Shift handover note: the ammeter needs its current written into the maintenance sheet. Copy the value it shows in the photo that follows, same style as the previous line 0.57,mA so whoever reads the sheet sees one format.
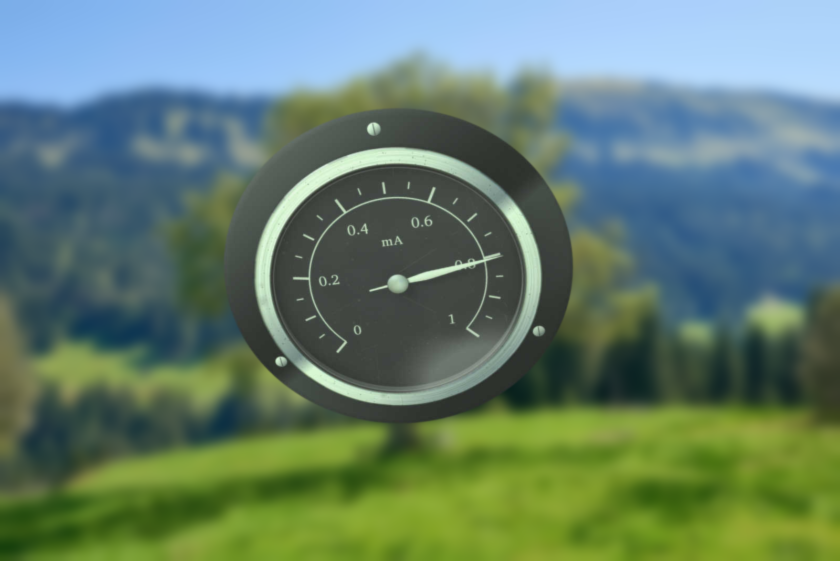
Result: 0.8,mA
